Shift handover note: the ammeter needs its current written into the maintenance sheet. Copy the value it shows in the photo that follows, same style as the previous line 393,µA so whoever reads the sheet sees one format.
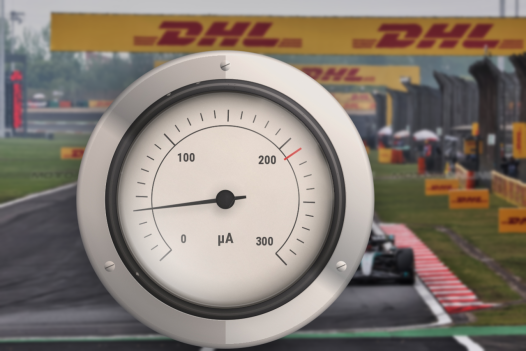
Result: 40,µA
